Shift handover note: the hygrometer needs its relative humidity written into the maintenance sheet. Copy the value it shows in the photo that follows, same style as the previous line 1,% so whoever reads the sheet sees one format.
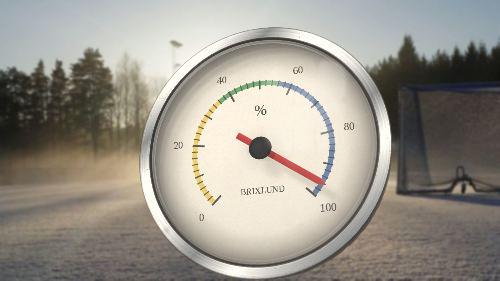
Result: 96,%
